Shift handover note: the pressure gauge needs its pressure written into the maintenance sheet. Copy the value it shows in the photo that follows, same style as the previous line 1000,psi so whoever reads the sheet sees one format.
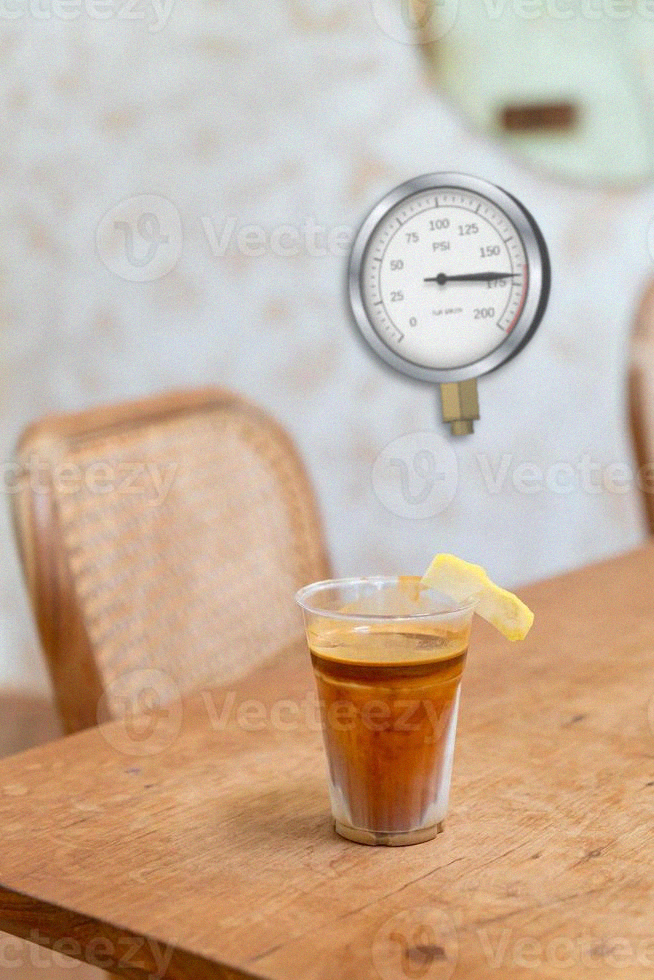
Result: 170,psi
